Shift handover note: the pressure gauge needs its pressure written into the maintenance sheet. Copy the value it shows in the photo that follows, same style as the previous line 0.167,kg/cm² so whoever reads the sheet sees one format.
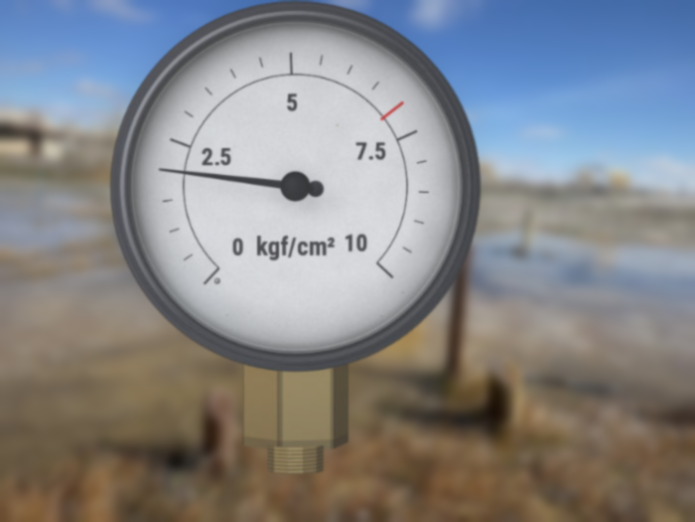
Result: 2,kg/cm²
